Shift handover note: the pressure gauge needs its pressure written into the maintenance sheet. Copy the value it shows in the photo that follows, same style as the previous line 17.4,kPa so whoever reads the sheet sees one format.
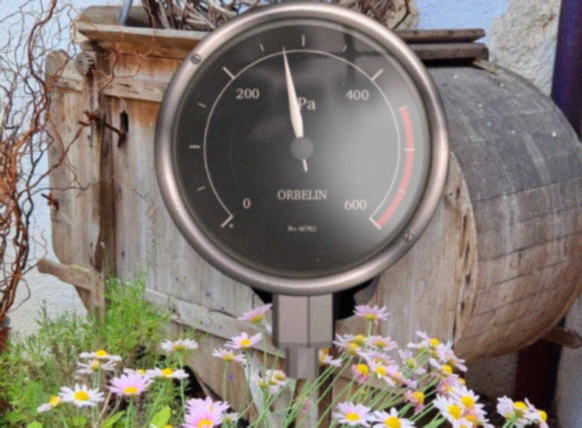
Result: 275,kPa
